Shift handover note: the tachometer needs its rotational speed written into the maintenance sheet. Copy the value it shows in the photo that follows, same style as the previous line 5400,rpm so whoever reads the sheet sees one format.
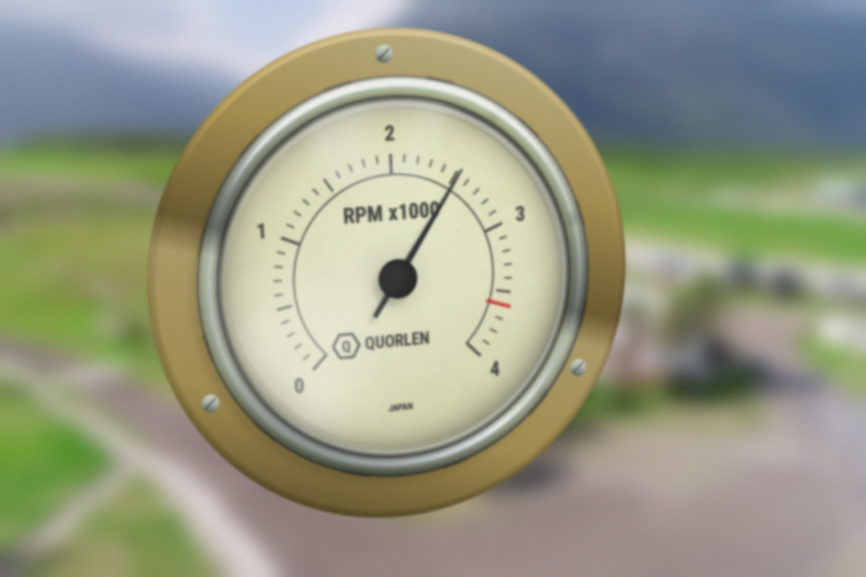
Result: 2500,rpm
